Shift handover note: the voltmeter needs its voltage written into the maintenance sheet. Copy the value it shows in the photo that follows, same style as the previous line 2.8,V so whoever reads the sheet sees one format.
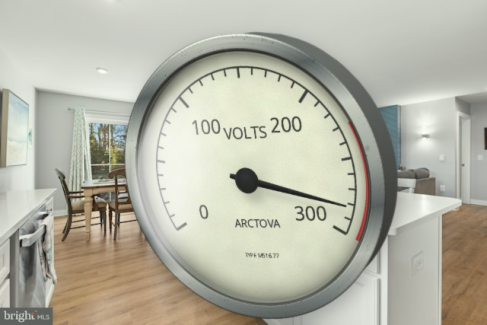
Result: 280,V
